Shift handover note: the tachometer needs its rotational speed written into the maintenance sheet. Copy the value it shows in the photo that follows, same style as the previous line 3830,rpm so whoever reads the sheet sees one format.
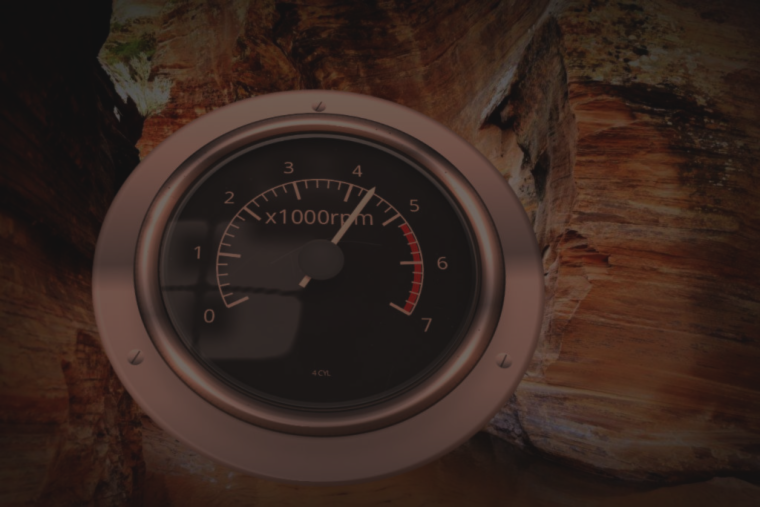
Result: 4400,rpm
